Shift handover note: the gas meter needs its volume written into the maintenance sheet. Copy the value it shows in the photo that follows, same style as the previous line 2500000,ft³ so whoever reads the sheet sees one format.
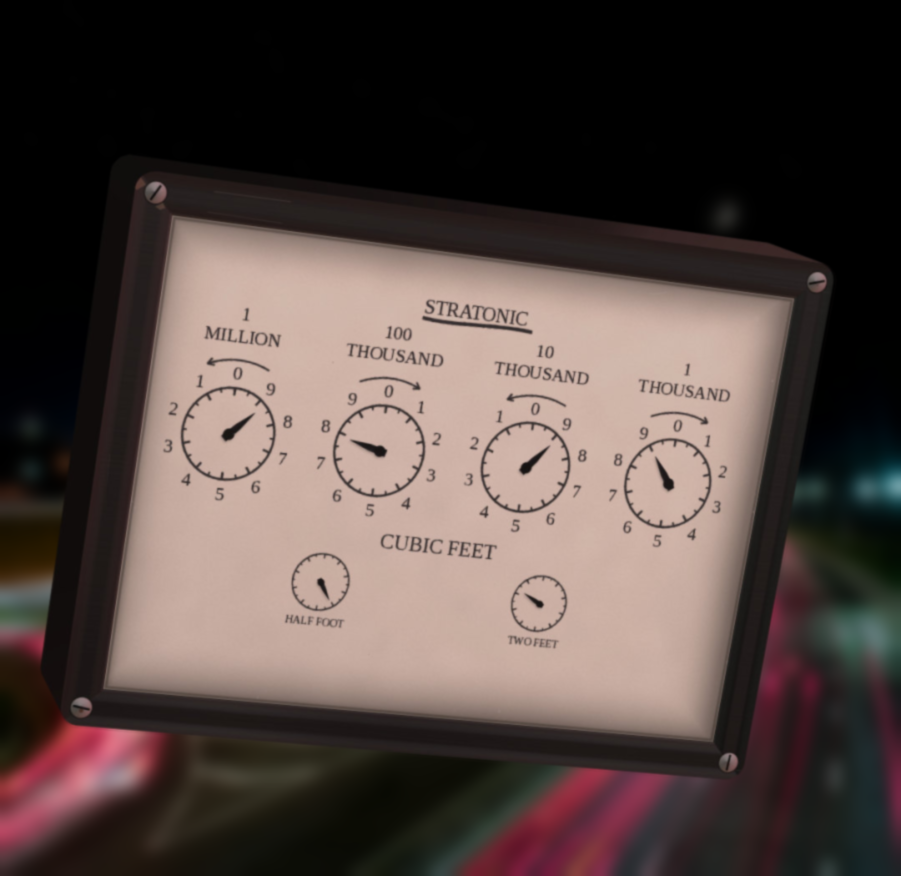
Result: 878900,ft³
